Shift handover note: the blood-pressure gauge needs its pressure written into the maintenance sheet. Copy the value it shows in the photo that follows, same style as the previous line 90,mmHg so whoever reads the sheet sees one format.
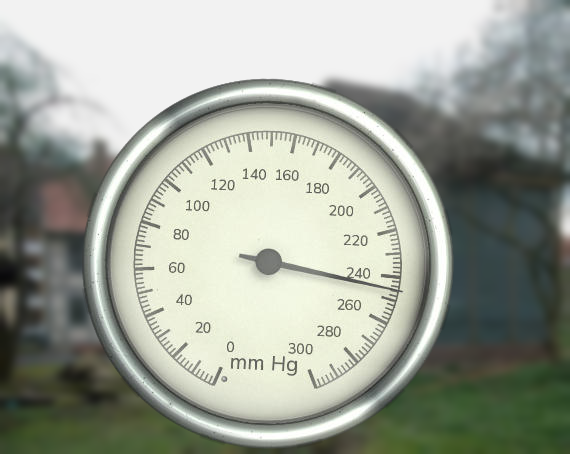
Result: 246,mmHg
